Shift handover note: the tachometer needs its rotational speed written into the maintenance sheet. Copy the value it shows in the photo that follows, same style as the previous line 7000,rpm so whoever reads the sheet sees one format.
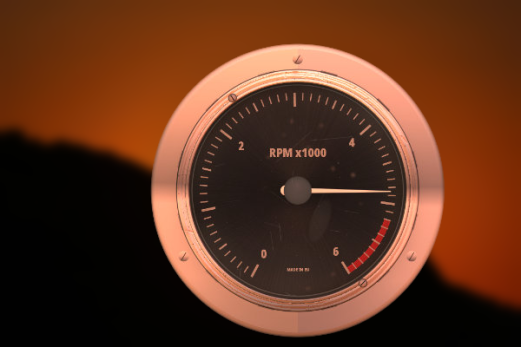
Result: 4850,rpm
